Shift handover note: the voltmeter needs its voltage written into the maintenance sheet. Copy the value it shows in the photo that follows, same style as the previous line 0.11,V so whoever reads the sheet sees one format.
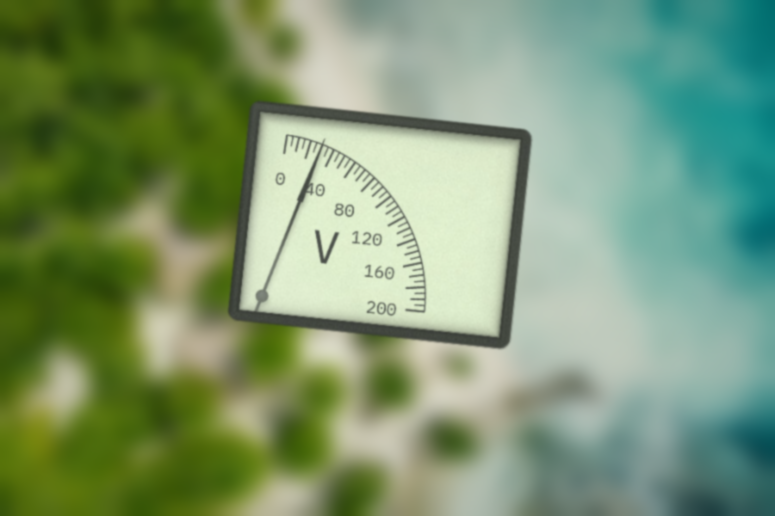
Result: 30,V
